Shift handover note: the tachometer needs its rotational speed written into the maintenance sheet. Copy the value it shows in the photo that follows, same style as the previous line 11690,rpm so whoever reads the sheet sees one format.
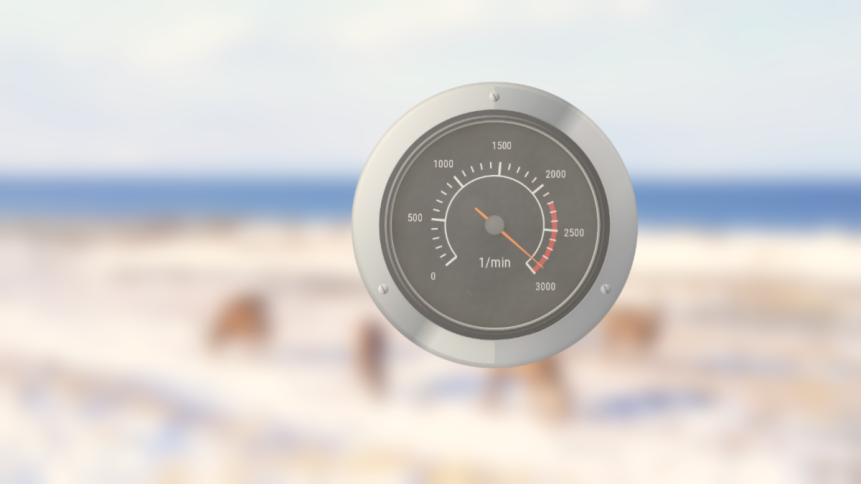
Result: 2900,rpm
